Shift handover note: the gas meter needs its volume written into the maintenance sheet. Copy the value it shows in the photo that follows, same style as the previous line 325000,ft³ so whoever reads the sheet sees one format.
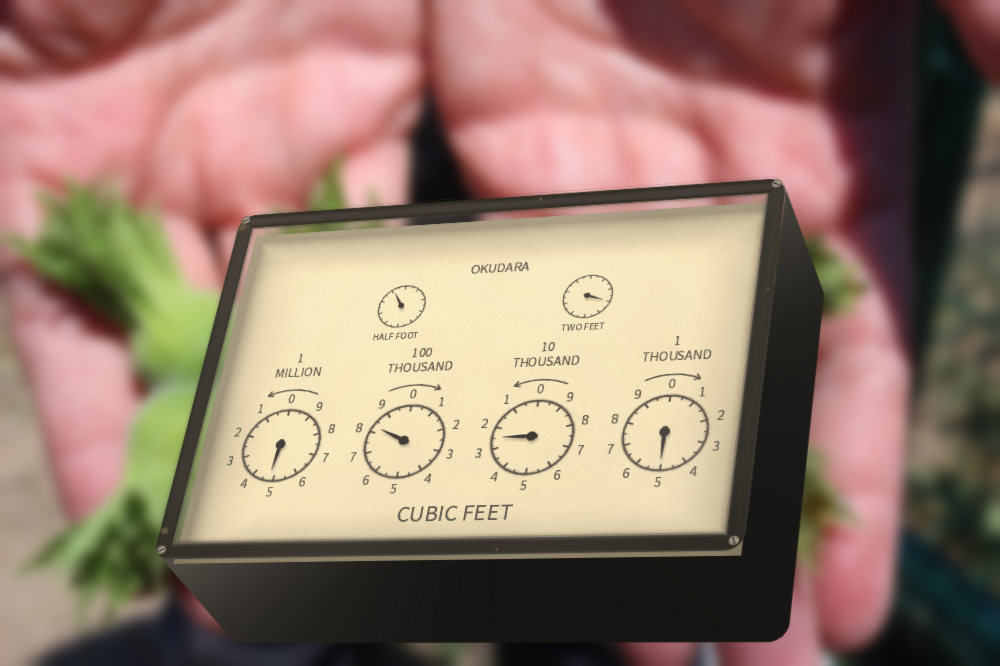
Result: 482500,ft³
